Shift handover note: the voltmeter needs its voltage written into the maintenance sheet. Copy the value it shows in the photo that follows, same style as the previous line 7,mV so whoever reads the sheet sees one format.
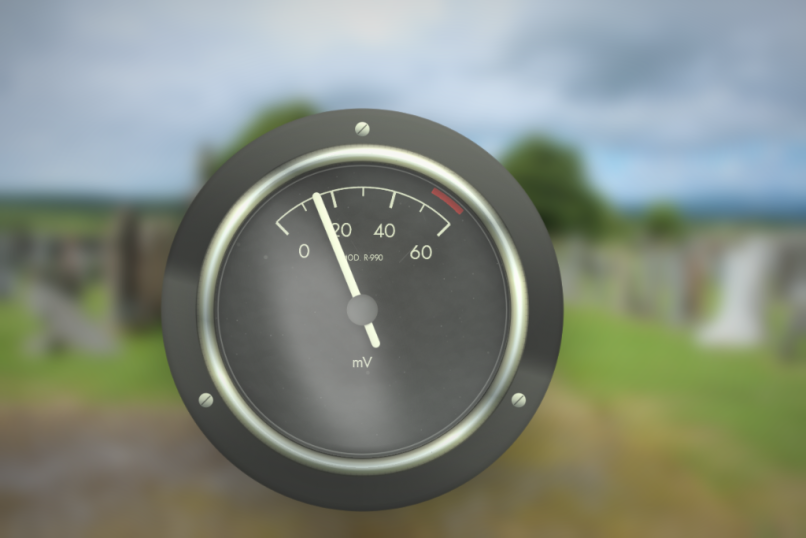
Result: 15,mV
